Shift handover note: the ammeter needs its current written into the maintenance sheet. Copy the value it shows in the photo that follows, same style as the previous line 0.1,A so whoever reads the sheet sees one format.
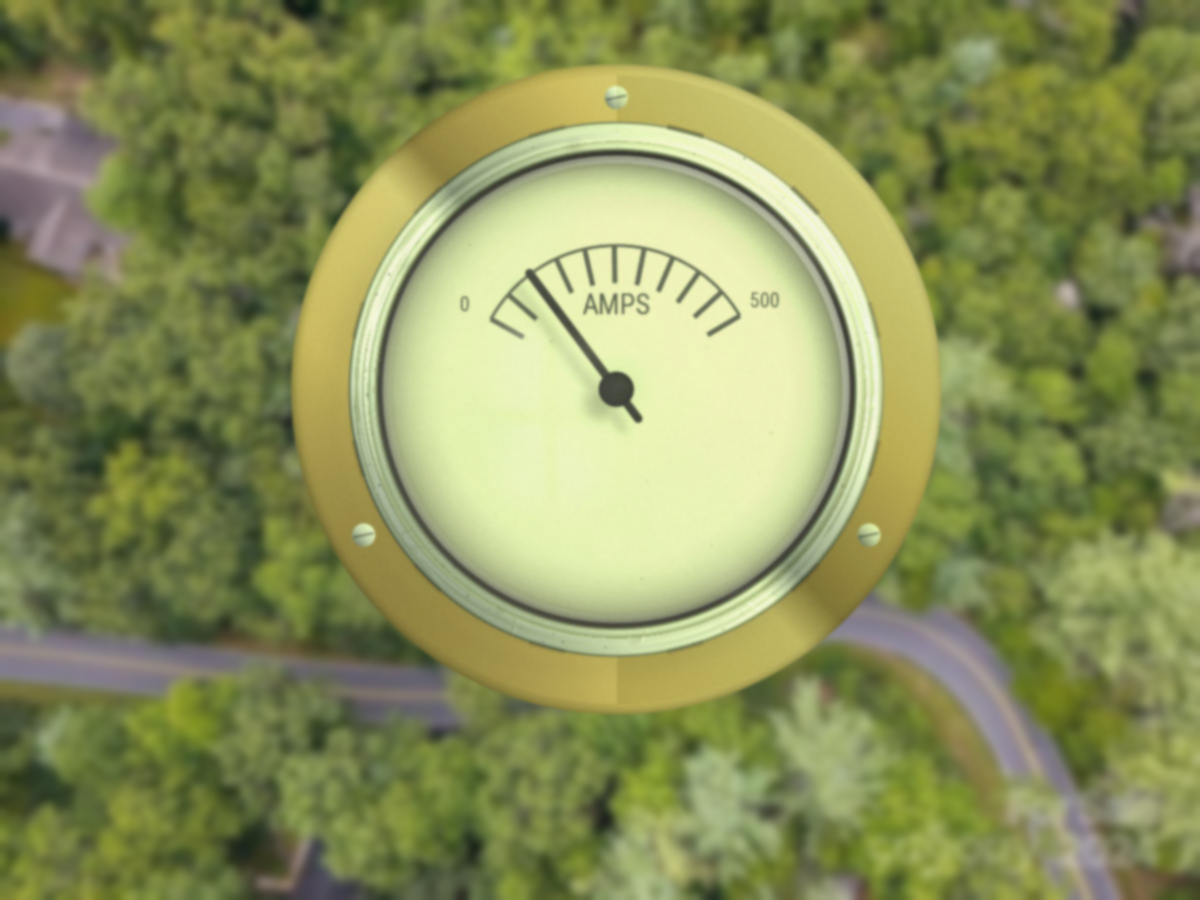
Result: 100,A
